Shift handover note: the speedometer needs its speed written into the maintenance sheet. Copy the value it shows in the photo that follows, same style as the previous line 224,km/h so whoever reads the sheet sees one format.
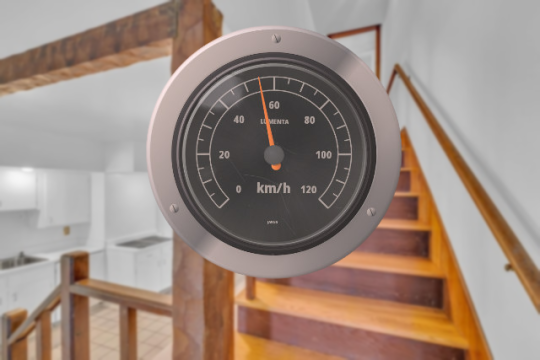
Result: 55,km/h
